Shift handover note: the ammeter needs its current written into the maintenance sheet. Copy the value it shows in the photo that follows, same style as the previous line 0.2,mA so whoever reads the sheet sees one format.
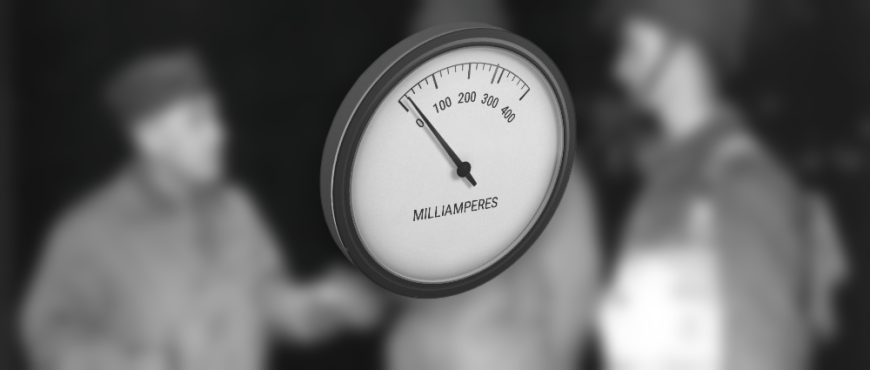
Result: 20,mA
